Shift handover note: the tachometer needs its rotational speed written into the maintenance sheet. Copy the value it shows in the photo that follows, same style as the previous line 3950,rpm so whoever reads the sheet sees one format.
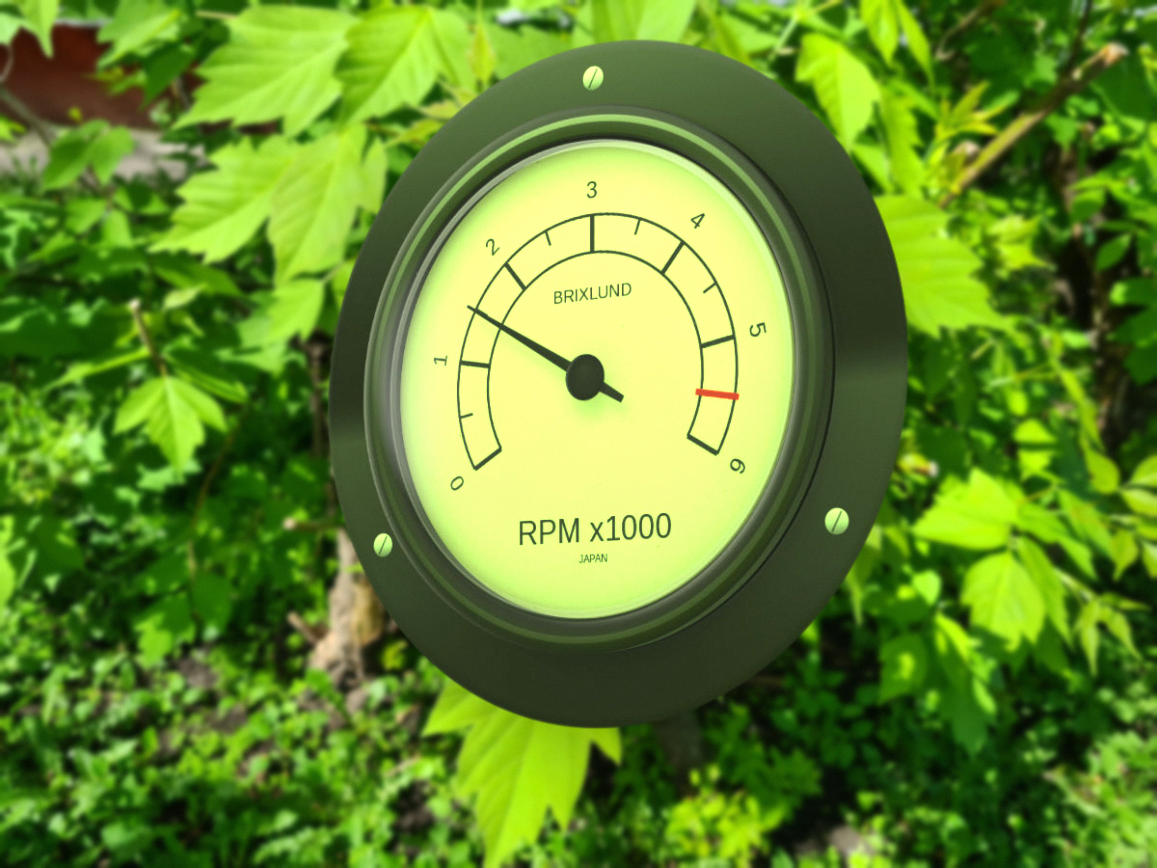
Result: 1500,rpm
